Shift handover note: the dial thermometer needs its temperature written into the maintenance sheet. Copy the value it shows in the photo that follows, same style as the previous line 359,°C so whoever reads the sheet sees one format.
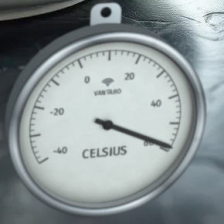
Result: 58,°C
